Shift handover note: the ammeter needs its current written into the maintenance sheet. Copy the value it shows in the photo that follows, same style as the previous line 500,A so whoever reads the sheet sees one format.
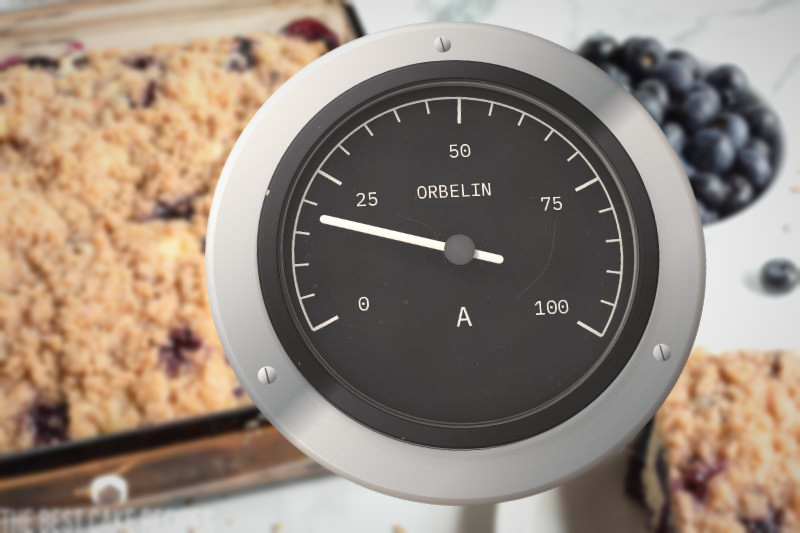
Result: 17.5,A
